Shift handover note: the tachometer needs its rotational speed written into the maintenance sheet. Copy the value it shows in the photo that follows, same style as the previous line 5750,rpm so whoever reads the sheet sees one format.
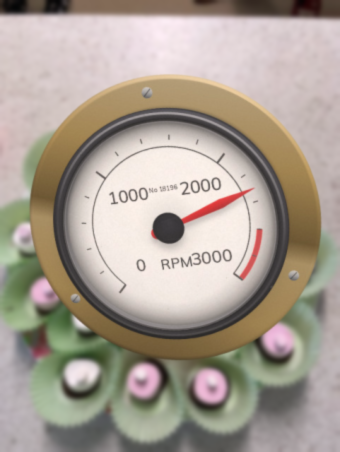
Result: 2300,rpm
